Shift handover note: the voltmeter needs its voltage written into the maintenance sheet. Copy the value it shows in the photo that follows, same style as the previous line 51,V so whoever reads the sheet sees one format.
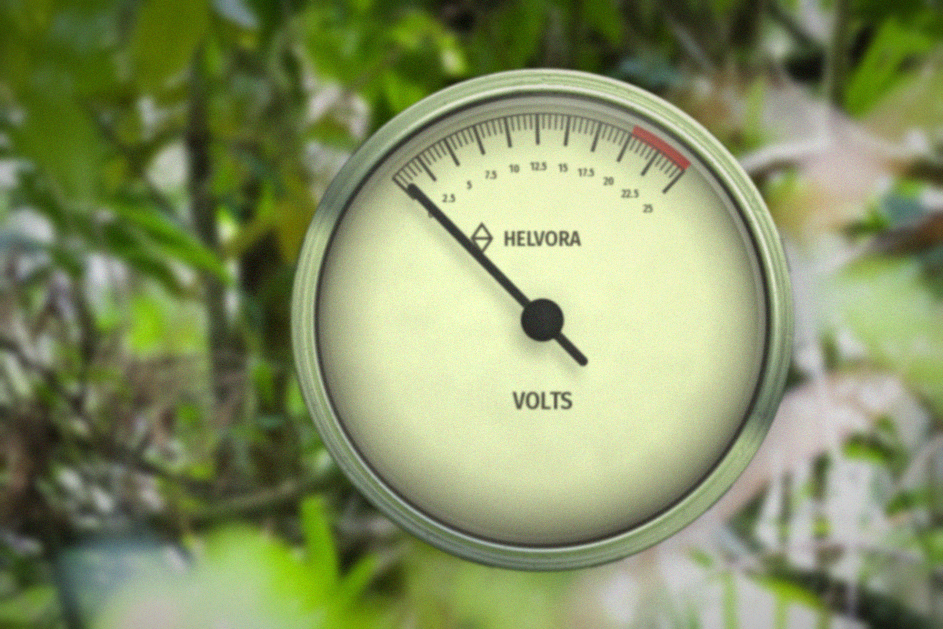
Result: 0.5,V
